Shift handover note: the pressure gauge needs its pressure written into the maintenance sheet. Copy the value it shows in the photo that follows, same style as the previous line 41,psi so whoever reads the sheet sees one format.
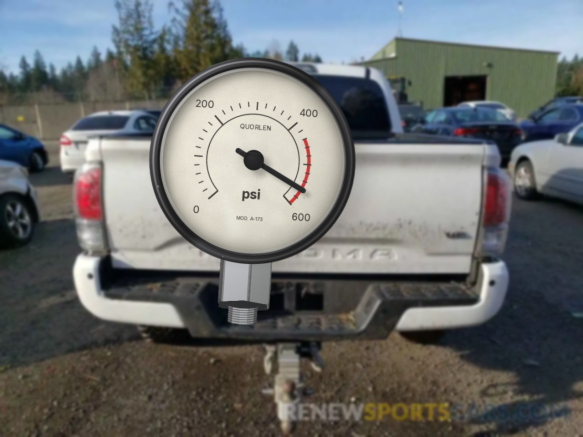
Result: 560,psi
